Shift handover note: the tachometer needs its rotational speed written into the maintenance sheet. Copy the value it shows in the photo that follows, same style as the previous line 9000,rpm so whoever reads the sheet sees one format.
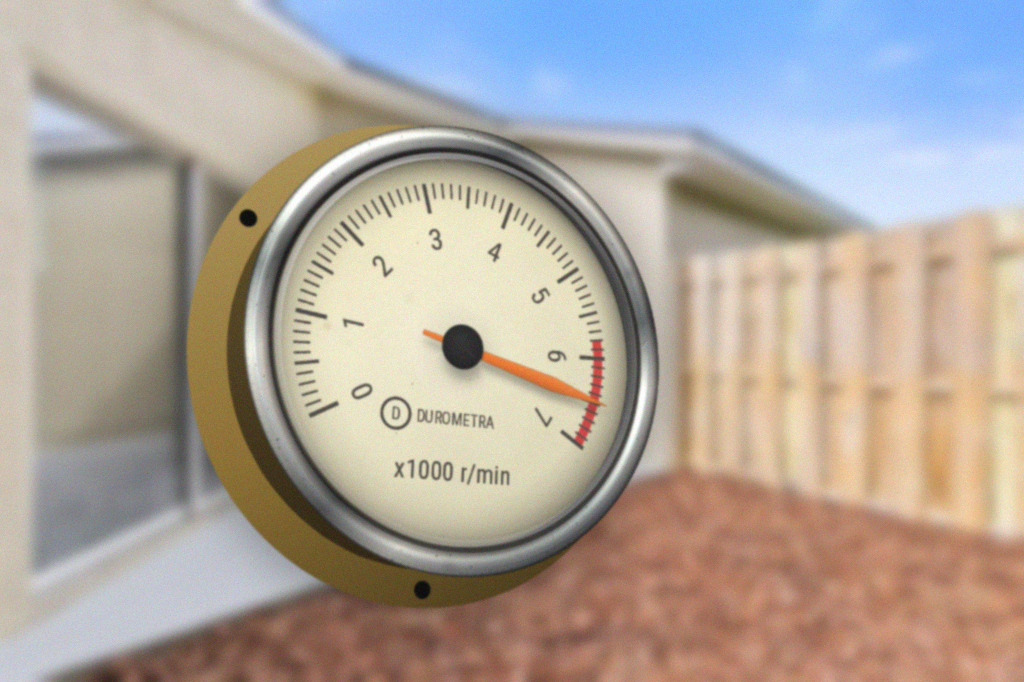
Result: 6500,rpm
